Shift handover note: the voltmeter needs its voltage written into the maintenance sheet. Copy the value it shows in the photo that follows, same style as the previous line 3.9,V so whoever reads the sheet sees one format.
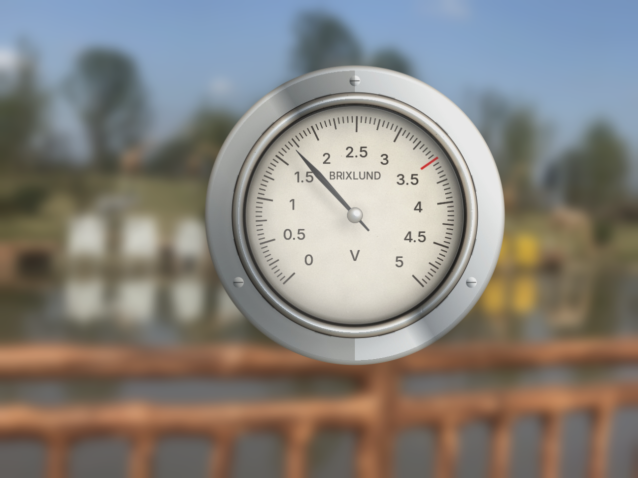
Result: 1.7,V
